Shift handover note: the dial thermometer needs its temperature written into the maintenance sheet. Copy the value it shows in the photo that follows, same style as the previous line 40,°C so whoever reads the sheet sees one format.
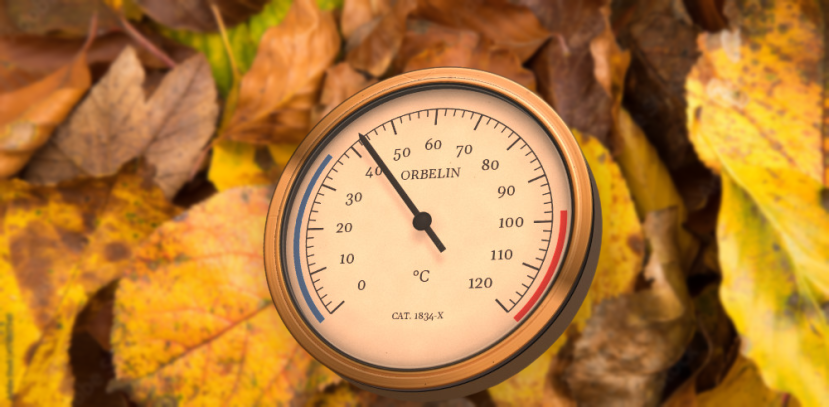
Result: 43,°C
